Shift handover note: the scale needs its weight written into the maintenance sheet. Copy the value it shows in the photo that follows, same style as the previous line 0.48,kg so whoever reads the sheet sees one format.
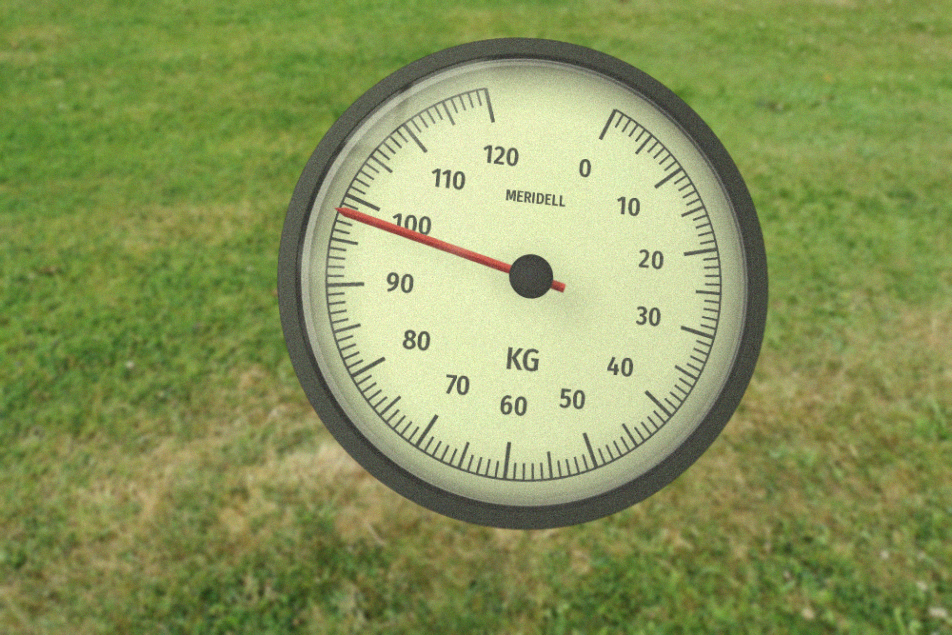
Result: 98,kg
